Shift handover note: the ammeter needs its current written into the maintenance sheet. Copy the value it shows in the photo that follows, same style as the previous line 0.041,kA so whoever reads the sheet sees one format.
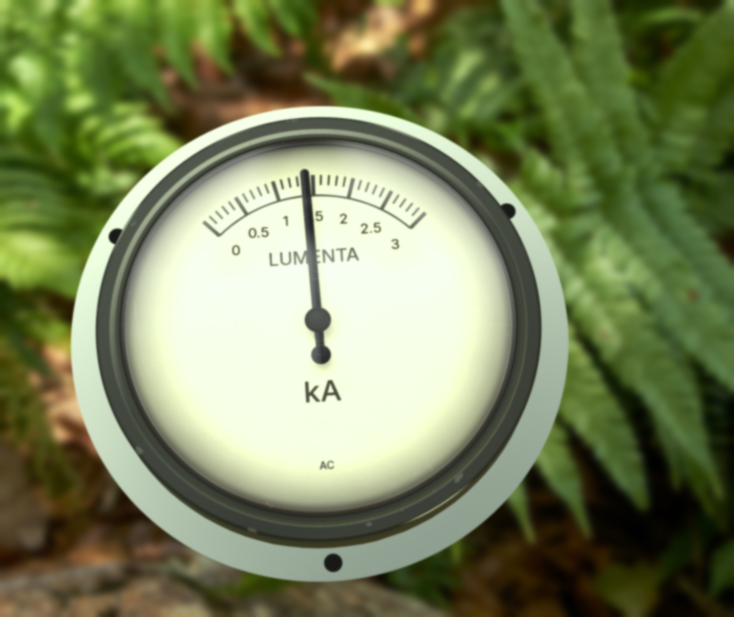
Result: 1.4,kA
